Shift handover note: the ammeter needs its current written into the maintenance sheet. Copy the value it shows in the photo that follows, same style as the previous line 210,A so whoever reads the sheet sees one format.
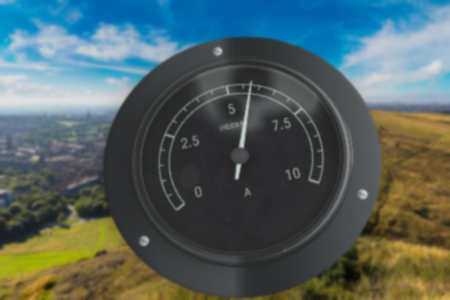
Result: 5.75,A
